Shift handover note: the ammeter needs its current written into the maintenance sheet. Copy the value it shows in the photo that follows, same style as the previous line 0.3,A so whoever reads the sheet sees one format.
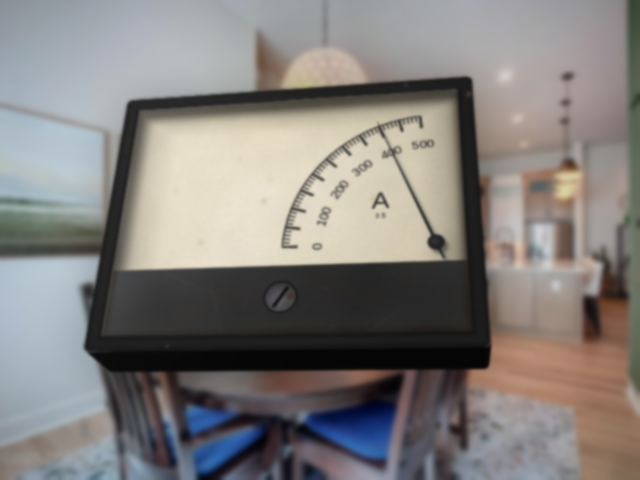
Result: 400,A
